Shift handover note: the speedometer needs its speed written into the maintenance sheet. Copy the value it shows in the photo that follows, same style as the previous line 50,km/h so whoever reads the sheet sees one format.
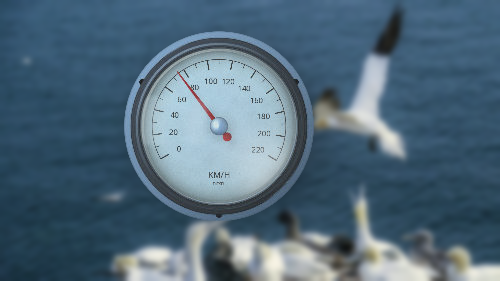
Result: 75,km/h
